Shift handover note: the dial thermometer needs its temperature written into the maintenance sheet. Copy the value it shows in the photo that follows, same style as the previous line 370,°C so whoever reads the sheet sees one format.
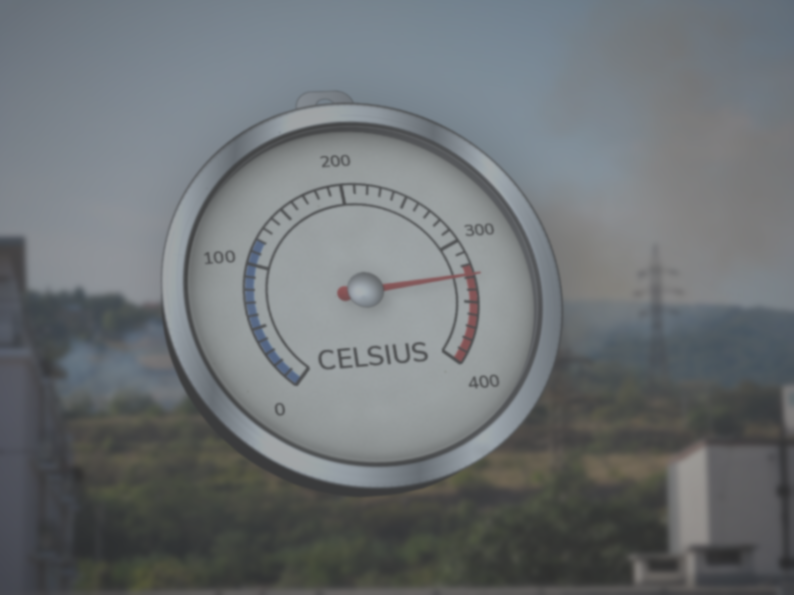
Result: 330,°C
